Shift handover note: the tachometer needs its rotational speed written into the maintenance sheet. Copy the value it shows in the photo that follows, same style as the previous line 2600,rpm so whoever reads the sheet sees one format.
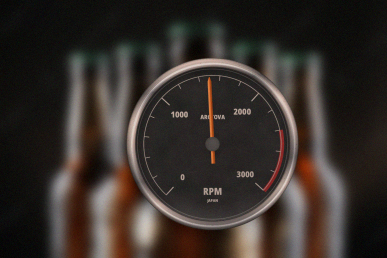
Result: 1500,rpm
